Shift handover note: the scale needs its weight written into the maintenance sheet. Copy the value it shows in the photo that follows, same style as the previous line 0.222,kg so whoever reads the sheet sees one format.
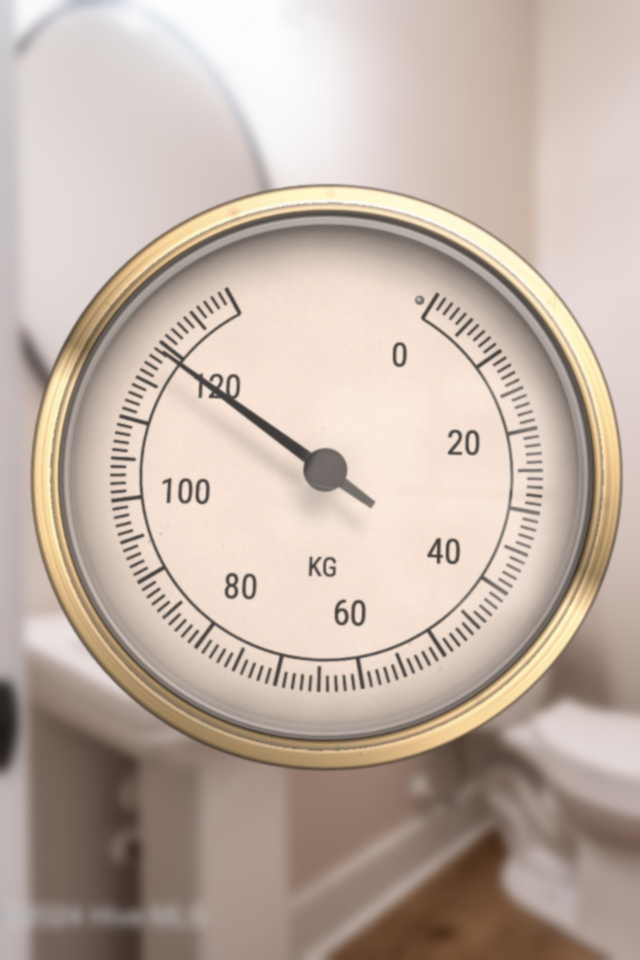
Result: 119,kg
